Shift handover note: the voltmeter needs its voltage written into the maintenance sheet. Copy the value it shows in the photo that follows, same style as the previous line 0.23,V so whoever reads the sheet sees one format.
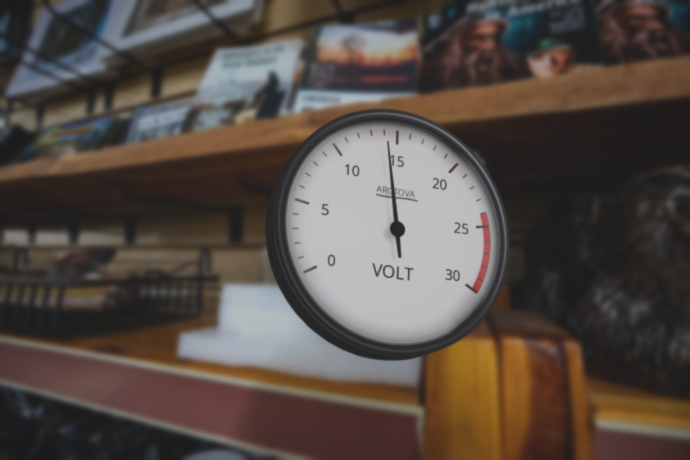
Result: 14,V
